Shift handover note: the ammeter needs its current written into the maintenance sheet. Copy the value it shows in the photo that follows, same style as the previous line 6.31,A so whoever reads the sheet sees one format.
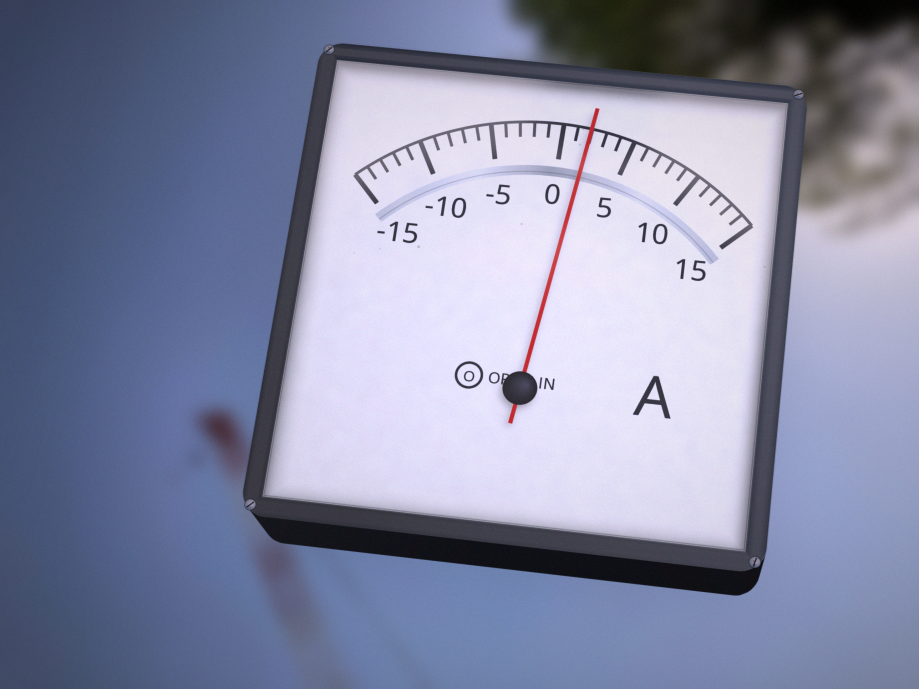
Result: 2,A
